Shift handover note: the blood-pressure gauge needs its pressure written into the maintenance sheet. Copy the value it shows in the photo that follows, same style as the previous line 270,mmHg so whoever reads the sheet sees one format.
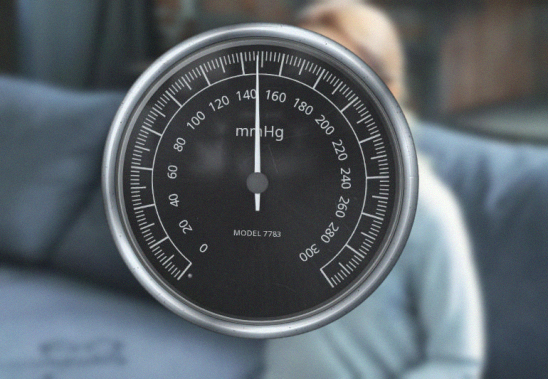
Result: 148,mmHg
